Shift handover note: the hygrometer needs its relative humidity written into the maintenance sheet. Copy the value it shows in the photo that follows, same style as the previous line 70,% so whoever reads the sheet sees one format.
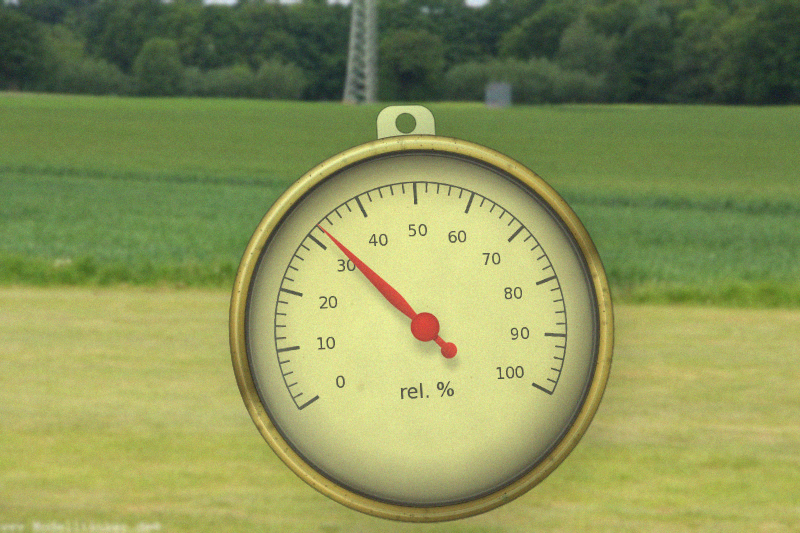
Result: 32,%
